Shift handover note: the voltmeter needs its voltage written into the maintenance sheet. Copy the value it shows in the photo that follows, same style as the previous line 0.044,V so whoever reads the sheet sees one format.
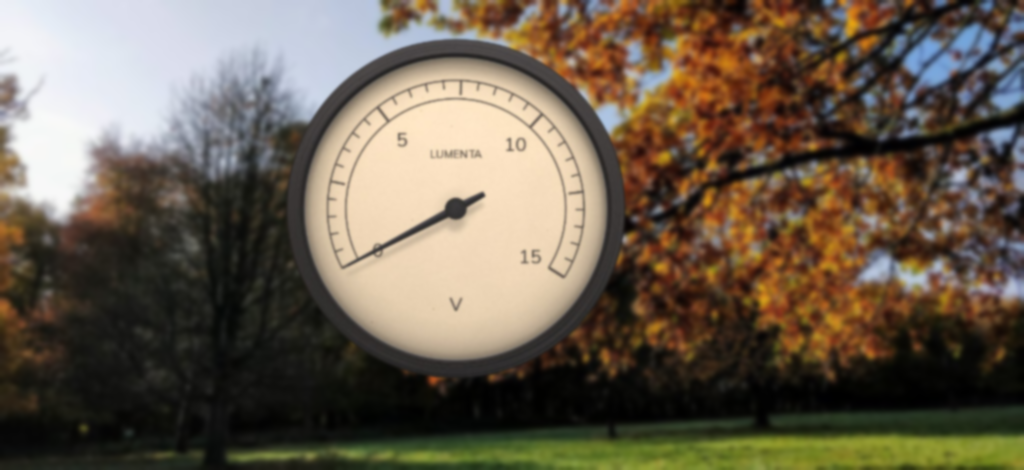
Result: 0,V
